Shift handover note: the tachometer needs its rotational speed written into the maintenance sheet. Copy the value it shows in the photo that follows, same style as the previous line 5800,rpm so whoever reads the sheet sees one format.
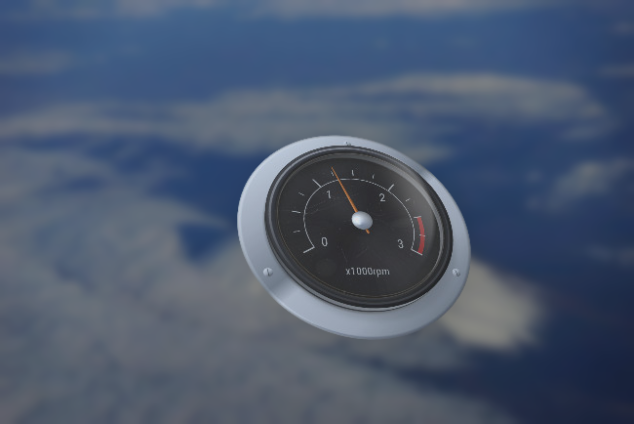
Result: 1250,rpm
